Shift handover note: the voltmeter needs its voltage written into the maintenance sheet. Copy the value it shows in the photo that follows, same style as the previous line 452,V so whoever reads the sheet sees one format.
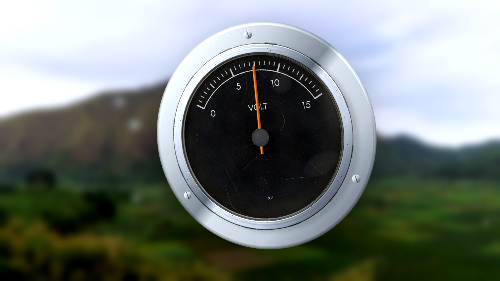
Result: 7.5,V
